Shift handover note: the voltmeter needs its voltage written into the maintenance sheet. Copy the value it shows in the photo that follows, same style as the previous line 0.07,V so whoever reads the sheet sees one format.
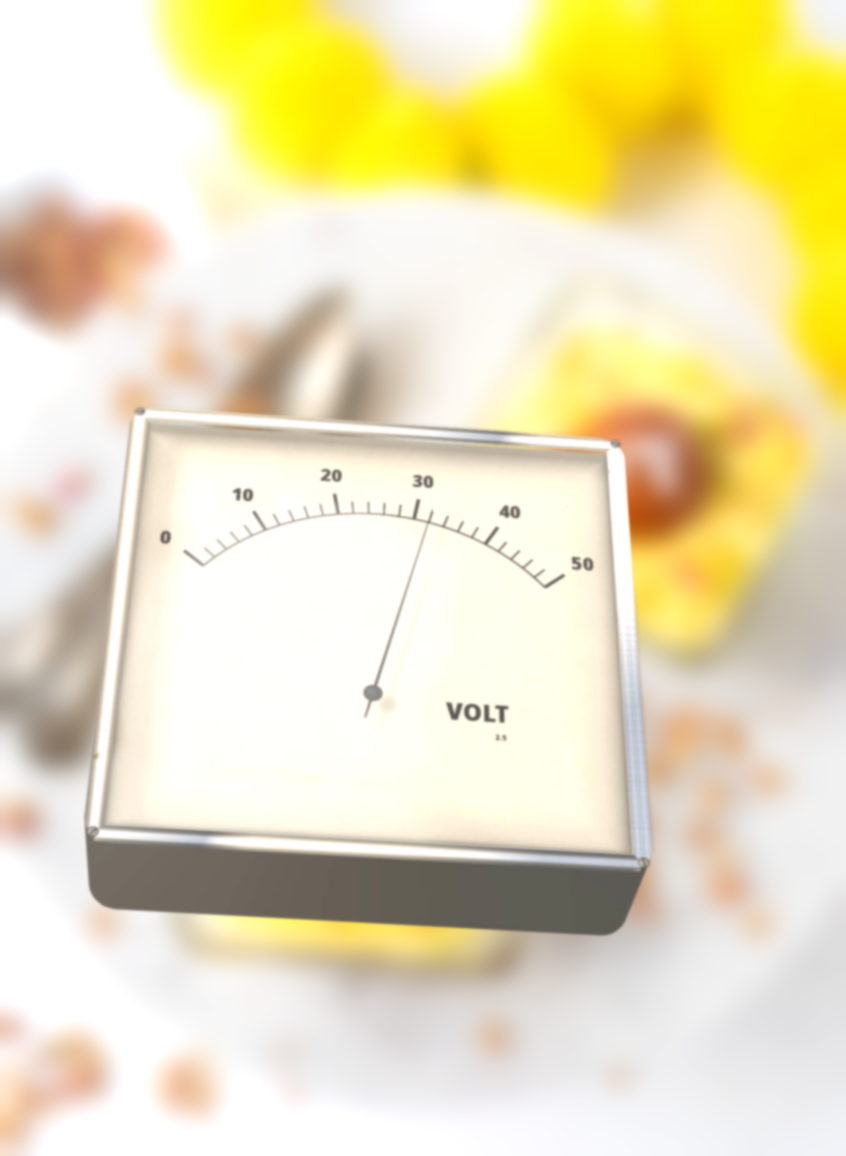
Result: 32,V
